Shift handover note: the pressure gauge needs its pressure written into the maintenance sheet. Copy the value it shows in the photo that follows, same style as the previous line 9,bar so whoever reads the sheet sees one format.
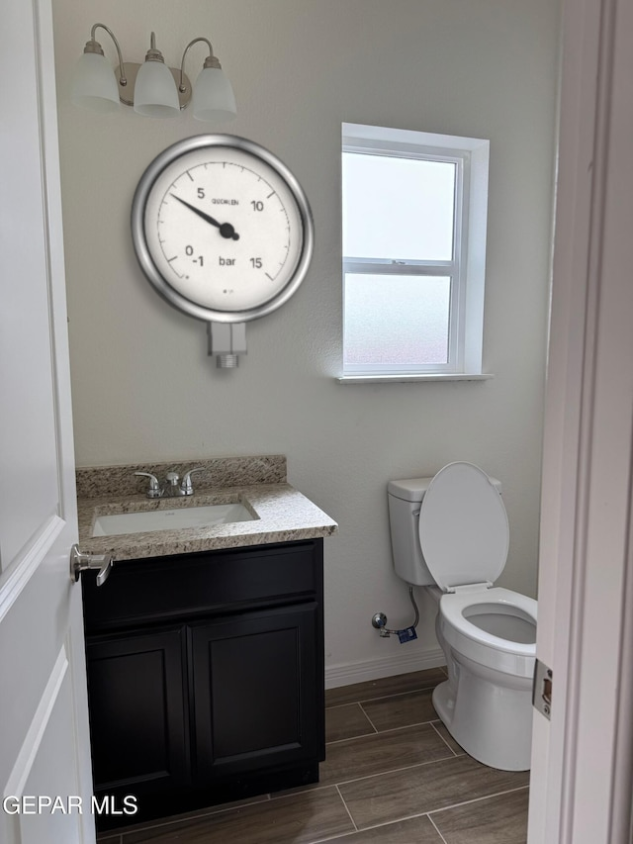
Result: 3.5,bar
